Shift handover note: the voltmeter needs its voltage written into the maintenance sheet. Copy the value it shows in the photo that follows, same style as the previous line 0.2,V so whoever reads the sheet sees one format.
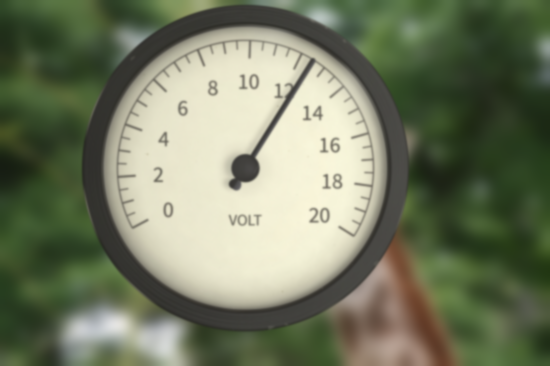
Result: 12.5,V
